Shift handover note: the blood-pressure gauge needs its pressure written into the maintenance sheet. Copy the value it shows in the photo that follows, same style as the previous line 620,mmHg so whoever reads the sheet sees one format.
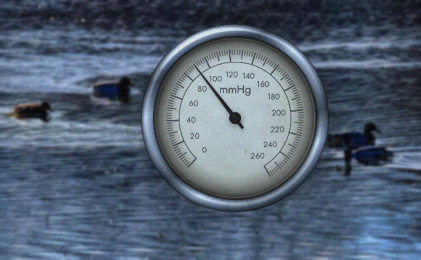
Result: 90,mmHg
